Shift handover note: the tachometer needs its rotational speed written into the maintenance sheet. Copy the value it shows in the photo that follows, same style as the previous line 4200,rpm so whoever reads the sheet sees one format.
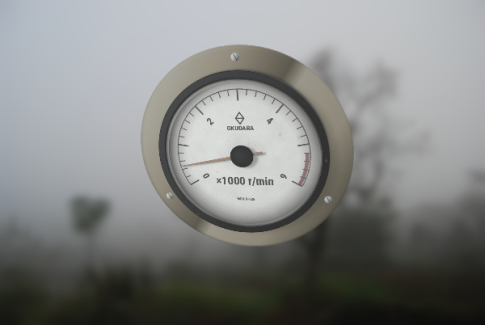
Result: 500,rpm
